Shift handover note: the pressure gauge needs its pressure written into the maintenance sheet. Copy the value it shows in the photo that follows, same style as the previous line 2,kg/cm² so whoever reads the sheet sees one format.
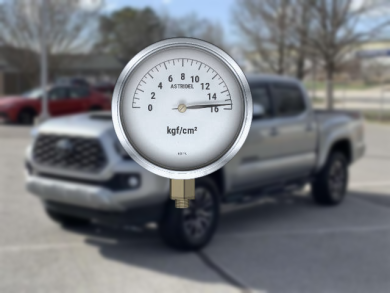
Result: 15.5,kg/cm²
